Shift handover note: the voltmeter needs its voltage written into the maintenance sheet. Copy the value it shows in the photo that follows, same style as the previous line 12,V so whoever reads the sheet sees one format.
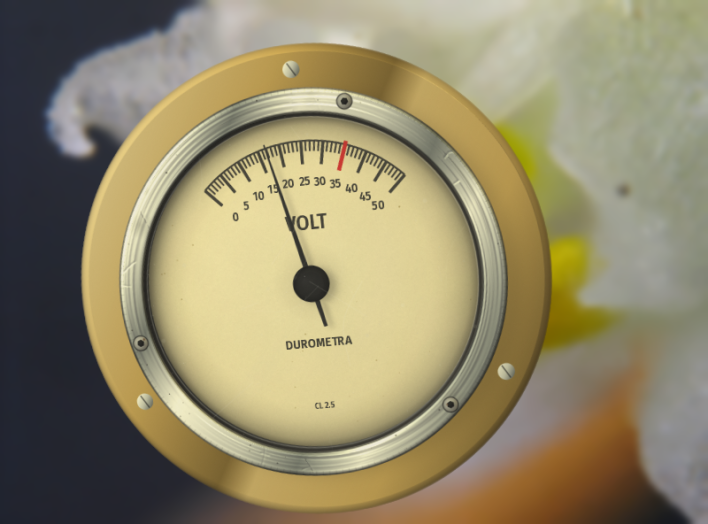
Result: 17,V
